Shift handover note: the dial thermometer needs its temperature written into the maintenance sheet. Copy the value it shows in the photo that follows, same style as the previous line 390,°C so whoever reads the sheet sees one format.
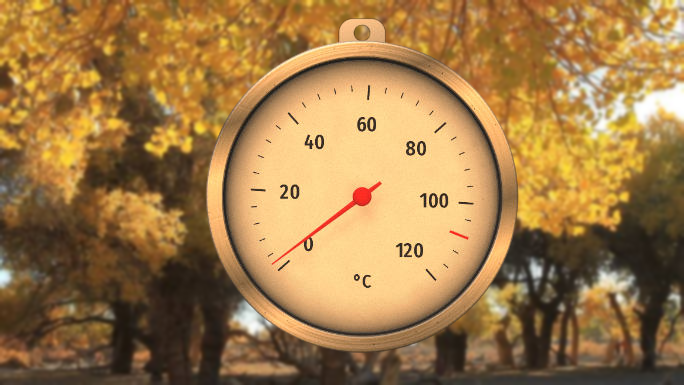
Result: 2,°C
